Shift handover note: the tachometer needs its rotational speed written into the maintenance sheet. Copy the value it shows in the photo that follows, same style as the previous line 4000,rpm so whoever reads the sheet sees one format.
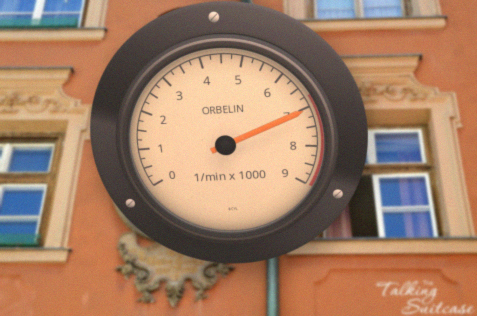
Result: 7000,rpm
